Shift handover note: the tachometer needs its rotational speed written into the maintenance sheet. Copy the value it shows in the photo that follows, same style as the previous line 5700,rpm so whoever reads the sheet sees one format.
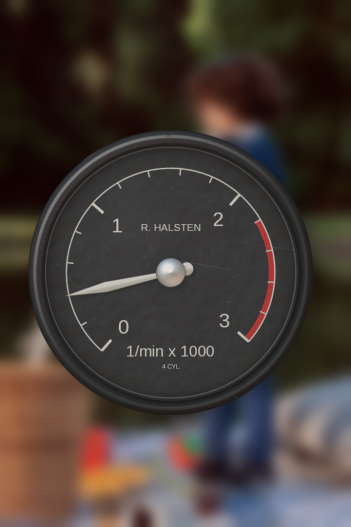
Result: 400,rpm
